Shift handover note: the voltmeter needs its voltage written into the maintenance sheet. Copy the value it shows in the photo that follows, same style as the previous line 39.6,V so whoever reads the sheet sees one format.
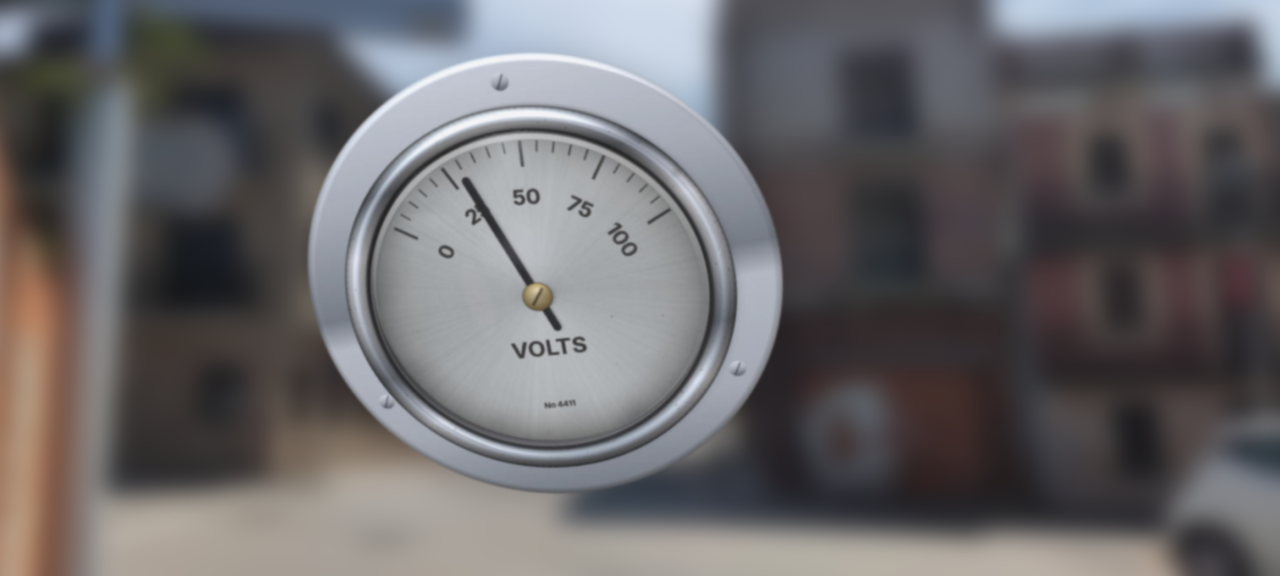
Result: 30,V
